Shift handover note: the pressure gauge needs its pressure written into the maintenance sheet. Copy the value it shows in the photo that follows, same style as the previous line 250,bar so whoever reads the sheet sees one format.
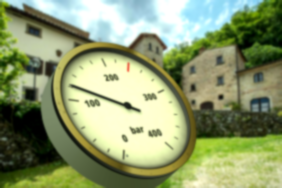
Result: 120,bar
